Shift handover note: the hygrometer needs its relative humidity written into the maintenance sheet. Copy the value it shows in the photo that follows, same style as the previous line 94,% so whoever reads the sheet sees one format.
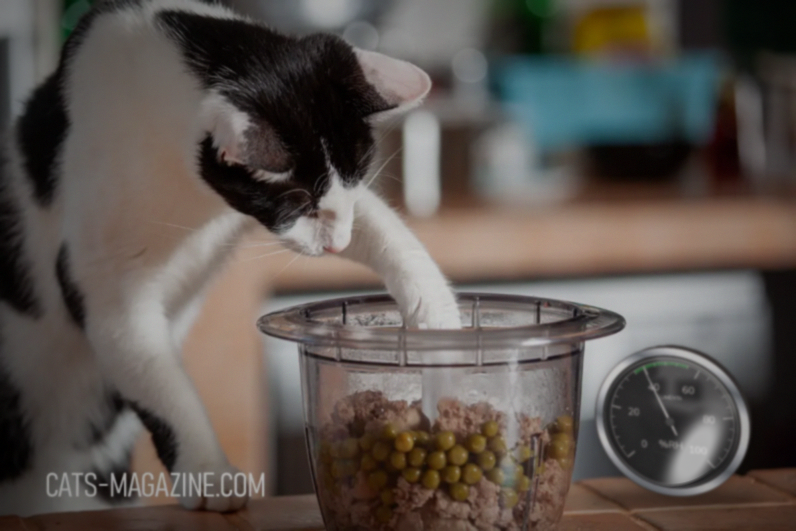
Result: 40,%
